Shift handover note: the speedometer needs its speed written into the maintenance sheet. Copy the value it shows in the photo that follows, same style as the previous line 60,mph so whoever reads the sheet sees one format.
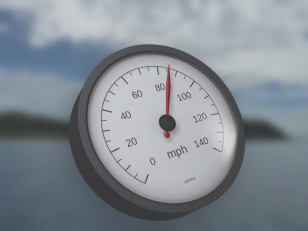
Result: 85,mph
